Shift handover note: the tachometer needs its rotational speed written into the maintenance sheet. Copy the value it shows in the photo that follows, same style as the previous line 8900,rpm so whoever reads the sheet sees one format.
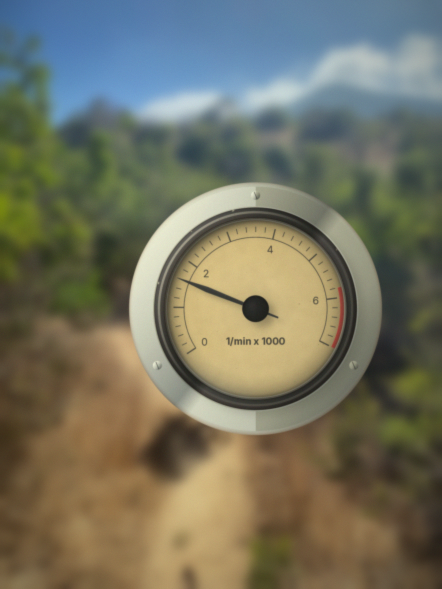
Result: 1600,rpm
